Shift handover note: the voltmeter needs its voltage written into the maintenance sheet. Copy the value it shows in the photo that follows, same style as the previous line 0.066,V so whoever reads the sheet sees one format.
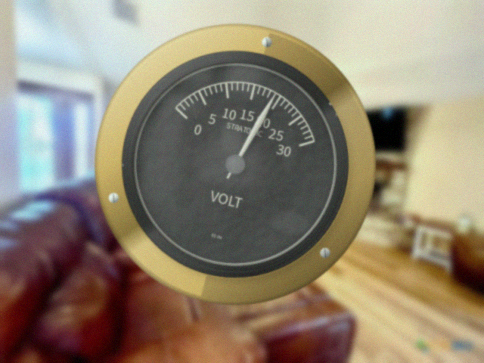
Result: 19,V
